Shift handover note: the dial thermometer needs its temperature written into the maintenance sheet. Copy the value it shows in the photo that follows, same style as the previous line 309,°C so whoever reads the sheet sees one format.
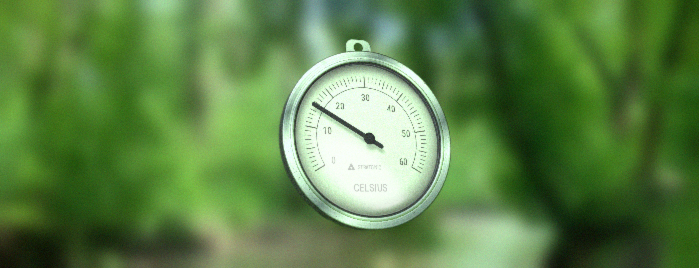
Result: 15,°C
